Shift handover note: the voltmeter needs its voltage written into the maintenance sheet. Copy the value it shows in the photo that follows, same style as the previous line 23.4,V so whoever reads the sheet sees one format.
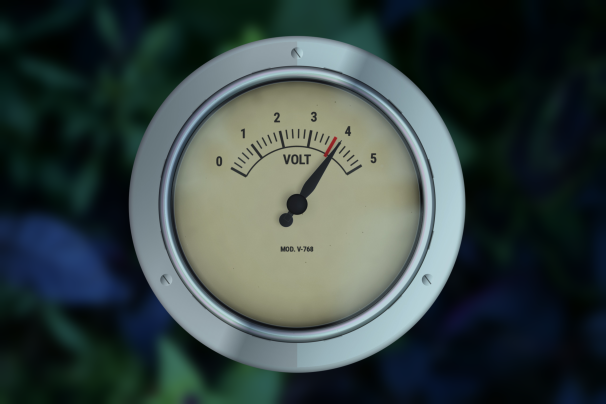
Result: 4,V
